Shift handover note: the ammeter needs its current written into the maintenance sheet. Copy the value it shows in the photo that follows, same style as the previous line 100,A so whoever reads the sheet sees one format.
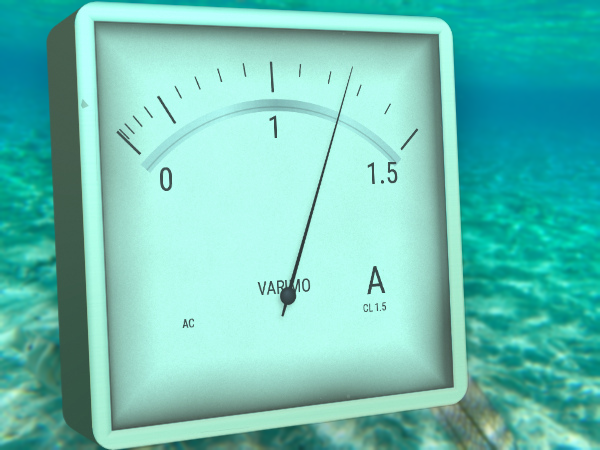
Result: 1.25,A
